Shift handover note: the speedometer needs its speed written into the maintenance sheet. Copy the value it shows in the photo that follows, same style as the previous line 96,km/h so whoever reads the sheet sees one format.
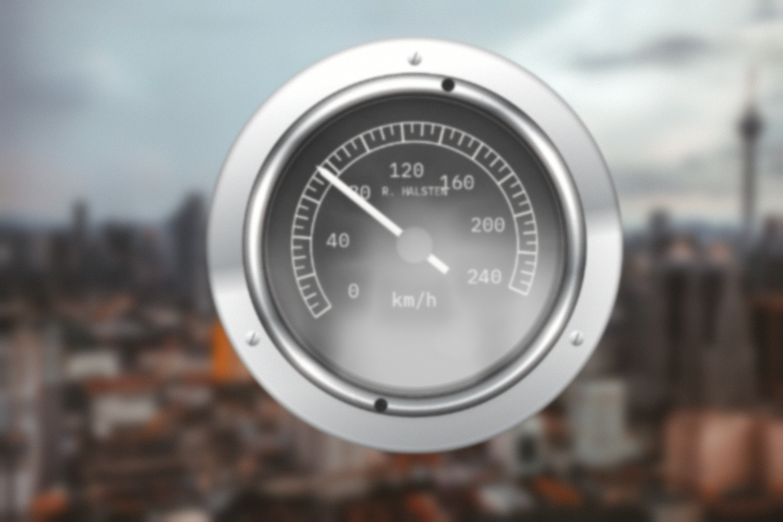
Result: 75,km/h
